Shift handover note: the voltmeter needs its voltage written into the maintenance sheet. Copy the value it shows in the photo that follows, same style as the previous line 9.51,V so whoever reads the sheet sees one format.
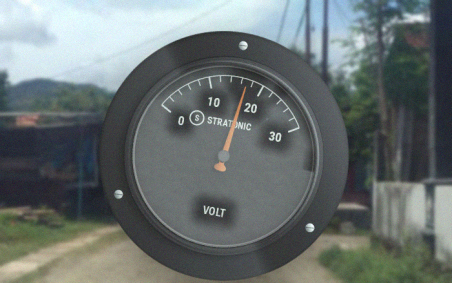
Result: 17,V
